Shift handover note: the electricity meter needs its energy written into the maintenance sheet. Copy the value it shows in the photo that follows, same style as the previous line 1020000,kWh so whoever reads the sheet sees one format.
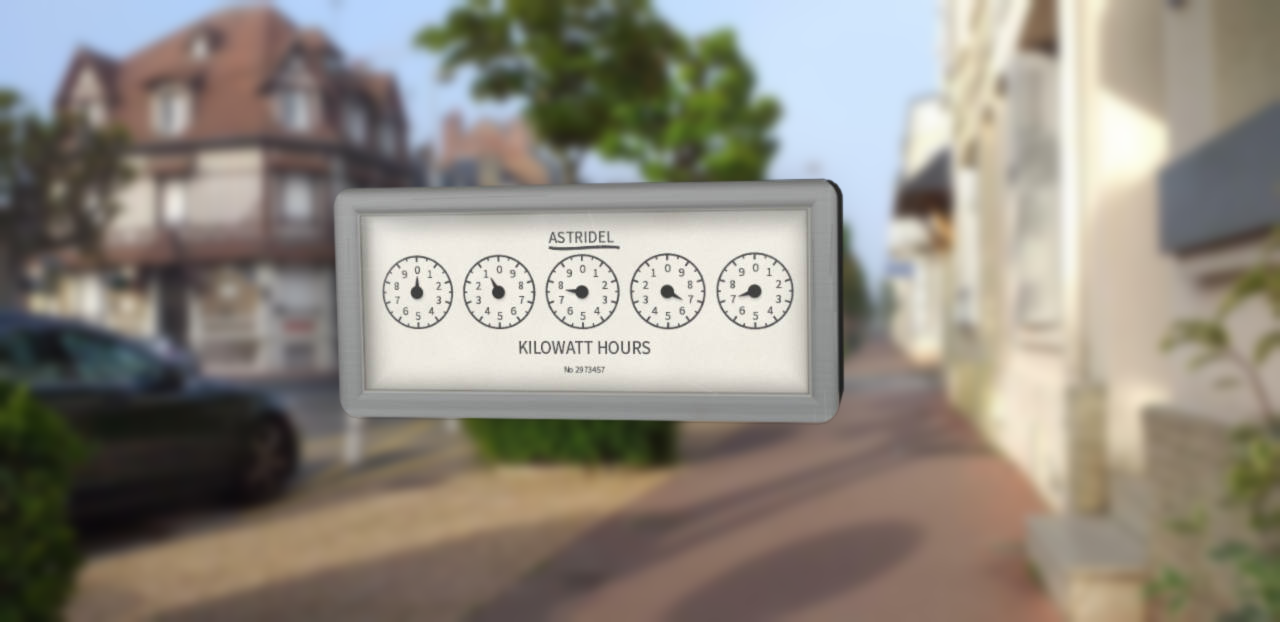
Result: 767,kWh
